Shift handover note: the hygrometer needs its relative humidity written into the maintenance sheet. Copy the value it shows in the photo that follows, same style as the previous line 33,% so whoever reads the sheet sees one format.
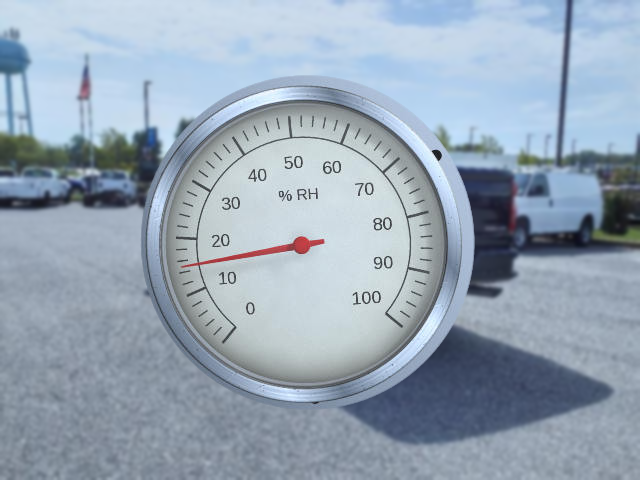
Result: 15,%
